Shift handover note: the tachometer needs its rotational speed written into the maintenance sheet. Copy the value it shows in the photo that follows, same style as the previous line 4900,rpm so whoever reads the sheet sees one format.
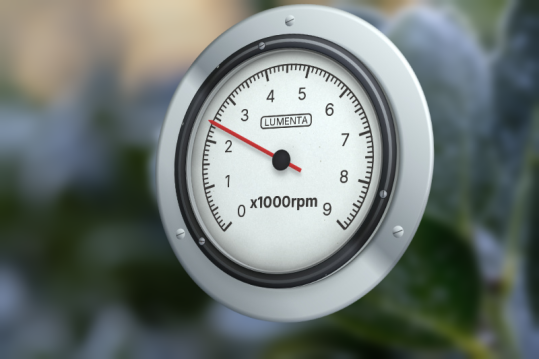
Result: 2400,rpm
